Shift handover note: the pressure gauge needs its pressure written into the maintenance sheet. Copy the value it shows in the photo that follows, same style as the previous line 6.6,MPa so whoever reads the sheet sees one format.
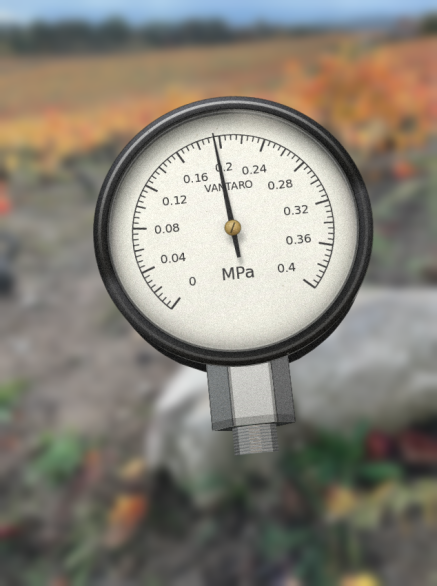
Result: 0.195,MPa
